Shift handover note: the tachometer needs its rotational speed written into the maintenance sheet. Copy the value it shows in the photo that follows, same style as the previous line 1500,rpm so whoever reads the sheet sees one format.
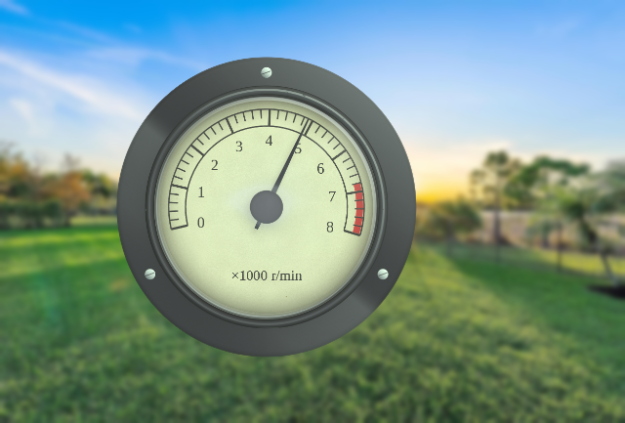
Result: 4900,rpm
